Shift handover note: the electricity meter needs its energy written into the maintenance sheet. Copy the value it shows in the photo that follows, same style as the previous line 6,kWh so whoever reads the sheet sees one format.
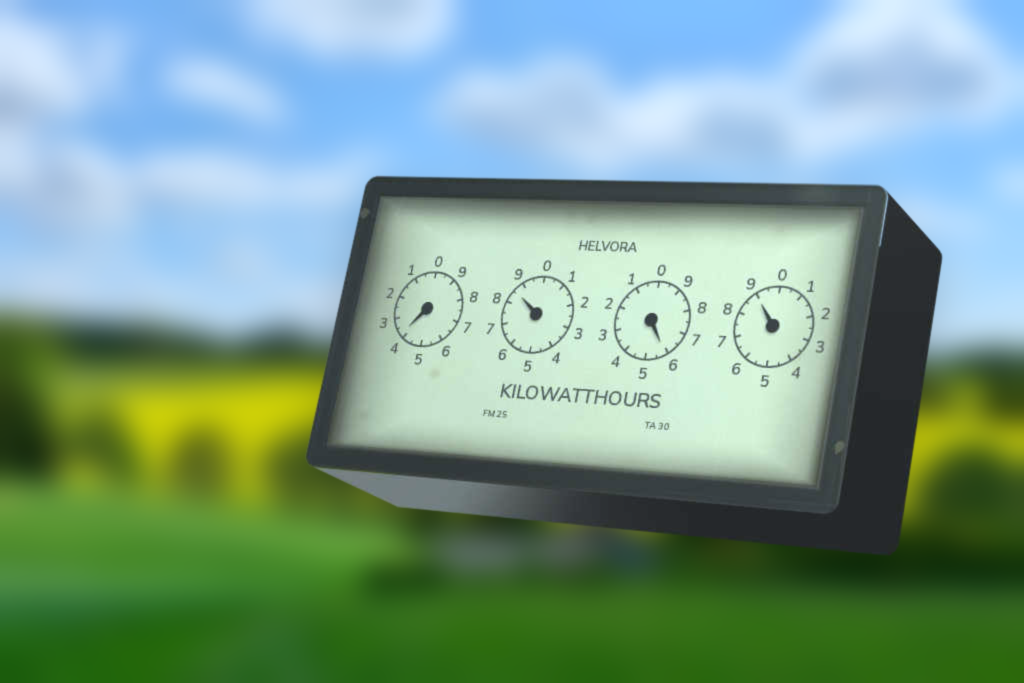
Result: 3859,kWh
